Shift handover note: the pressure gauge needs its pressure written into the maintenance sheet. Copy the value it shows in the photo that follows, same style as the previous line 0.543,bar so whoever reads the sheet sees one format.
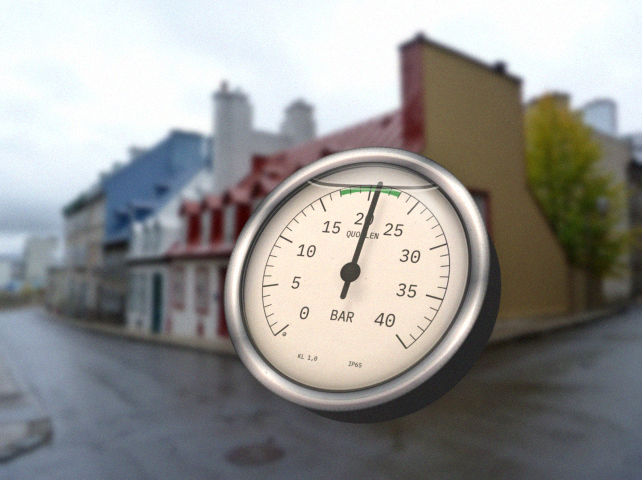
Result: 21,bar
